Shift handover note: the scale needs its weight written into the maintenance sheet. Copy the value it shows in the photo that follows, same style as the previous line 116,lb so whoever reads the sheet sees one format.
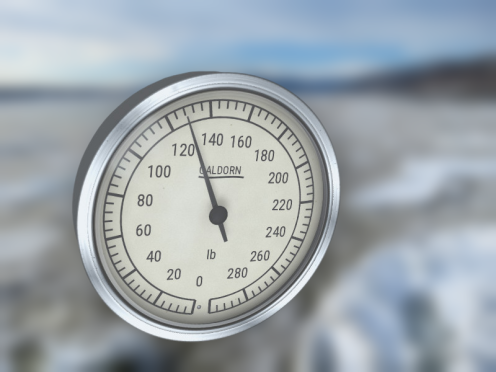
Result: 128,lb
